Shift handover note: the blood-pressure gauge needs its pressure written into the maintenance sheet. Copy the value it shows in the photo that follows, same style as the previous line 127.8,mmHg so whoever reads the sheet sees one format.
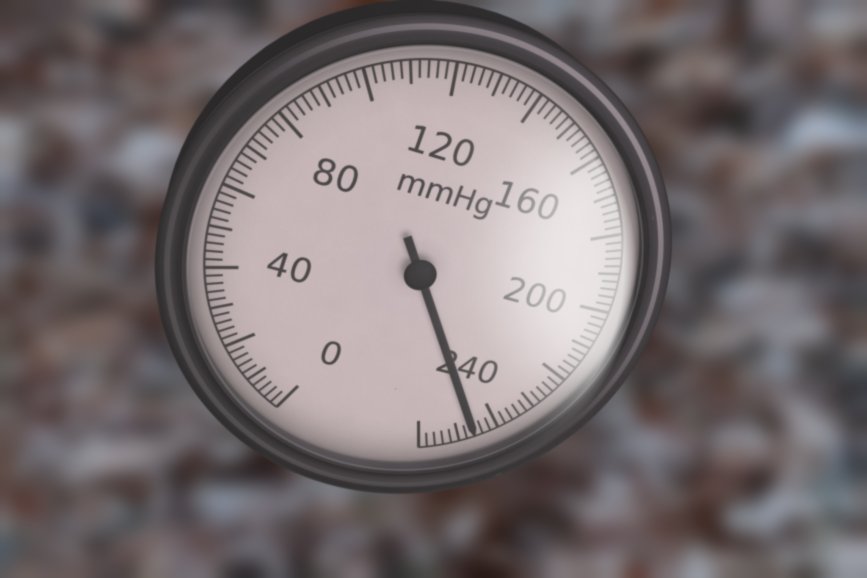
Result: 246,mmHg
